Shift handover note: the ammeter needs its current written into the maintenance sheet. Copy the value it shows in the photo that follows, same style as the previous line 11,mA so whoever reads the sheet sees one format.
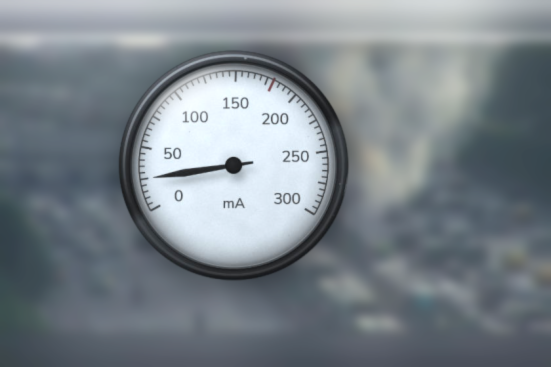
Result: 25,mA
